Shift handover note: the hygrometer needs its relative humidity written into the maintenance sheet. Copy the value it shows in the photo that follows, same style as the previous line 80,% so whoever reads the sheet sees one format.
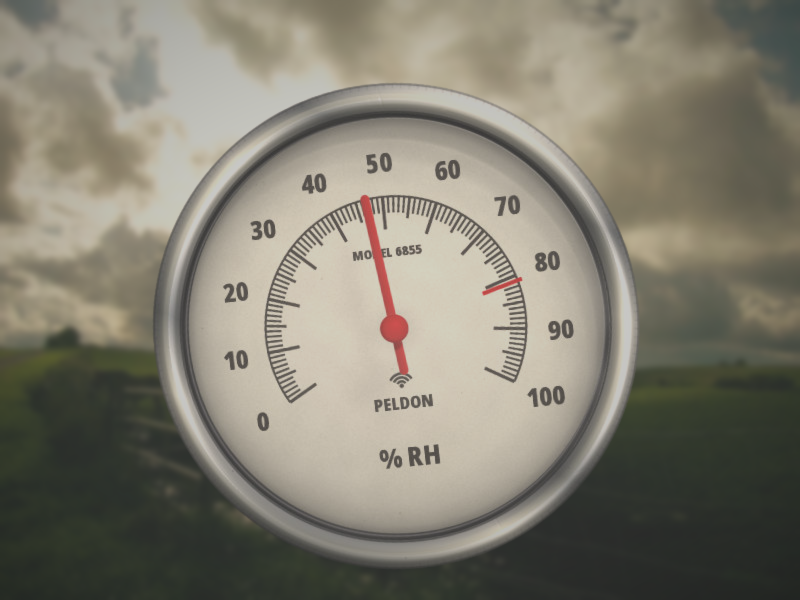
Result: 47,%
